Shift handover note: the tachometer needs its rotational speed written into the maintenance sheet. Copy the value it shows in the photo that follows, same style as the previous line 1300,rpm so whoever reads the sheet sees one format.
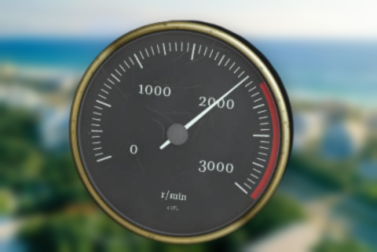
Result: 2000,rpm
